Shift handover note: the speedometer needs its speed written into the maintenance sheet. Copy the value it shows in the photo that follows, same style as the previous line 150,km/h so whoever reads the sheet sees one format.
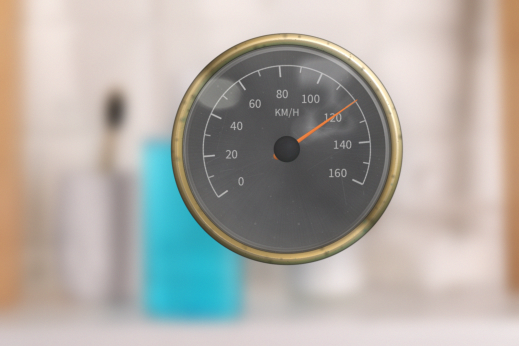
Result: 120,km/h
